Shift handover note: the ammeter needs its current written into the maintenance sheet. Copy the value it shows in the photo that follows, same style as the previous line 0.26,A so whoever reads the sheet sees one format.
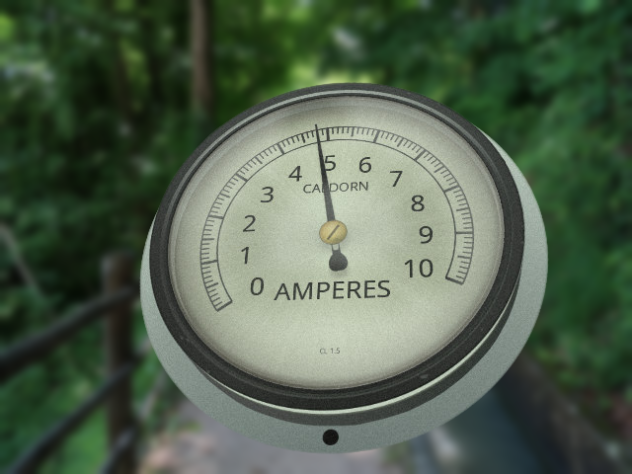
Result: 4.8,A
